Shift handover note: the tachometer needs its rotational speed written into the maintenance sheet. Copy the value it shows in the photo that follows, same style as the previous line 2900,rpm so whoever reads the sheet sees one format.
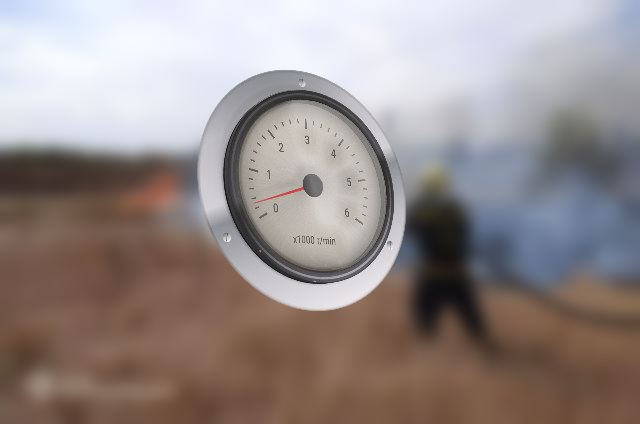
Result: 300,rpm
